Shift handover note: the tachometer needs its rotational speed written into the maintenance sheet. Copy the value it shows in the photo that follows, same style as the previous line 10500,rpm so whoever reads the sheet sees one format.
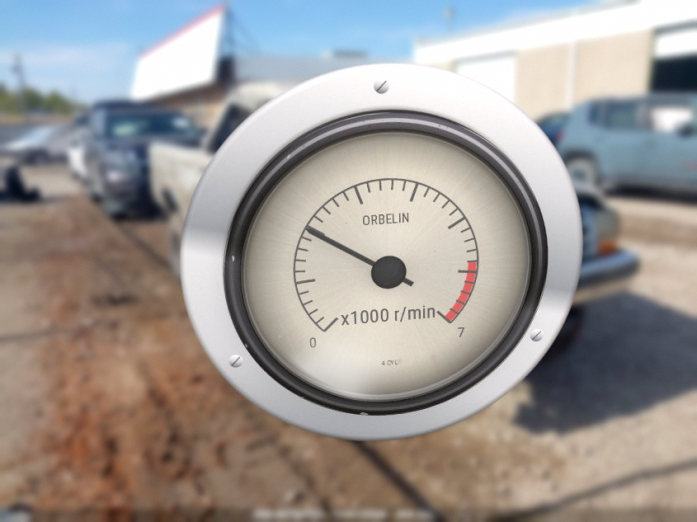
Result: 2000,rpm
